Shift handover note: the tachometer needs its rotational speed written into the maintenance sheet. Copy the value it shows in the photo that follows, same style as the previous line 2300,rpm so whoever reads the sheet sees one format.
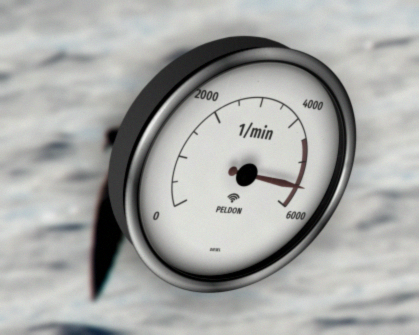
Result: 5500,rpm
